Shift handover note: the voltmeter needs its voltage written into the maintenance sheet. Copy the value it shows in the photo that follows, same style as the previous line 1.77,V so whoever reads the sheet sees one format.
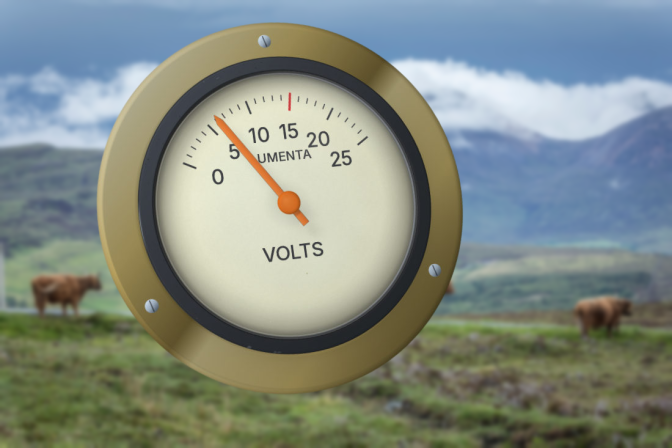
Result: 6,V
